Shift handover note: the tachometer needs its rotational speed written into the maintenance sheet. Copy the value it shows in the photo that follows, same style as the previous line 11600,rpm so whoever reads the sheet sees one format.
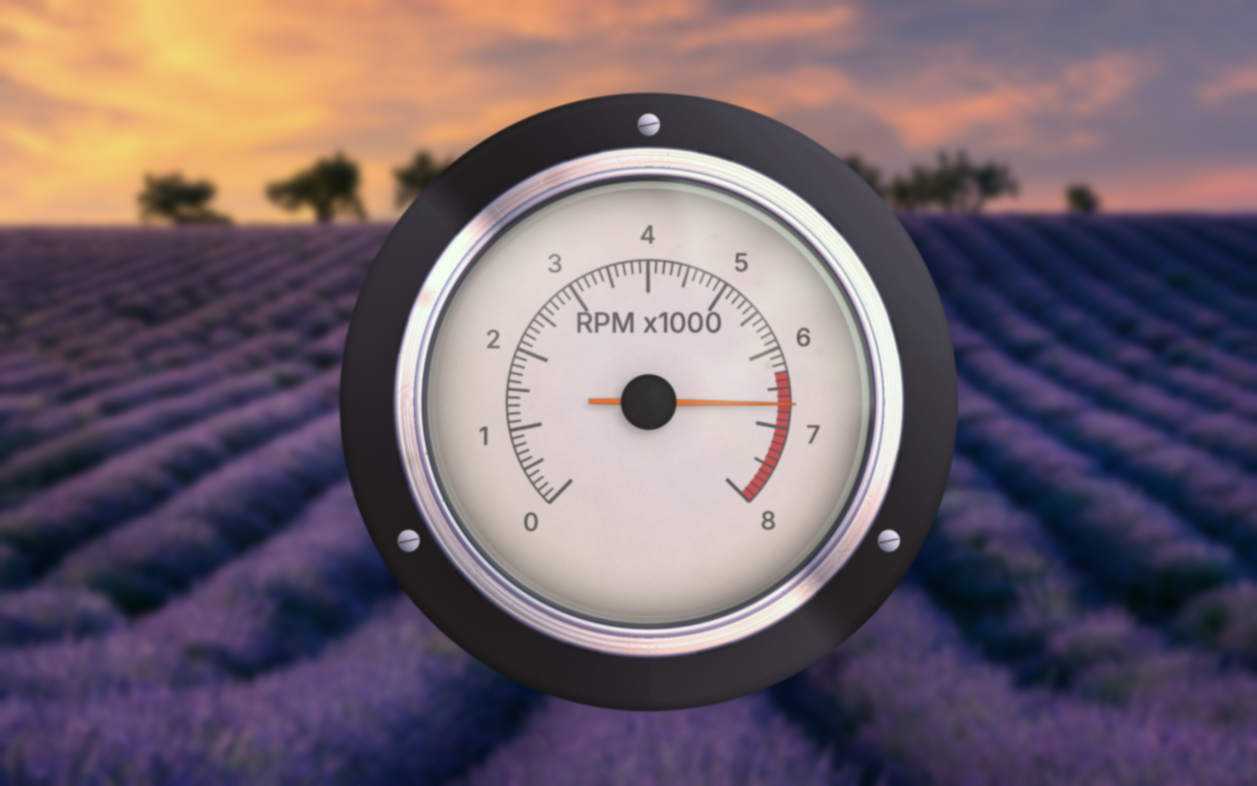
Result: 6700,rpm
